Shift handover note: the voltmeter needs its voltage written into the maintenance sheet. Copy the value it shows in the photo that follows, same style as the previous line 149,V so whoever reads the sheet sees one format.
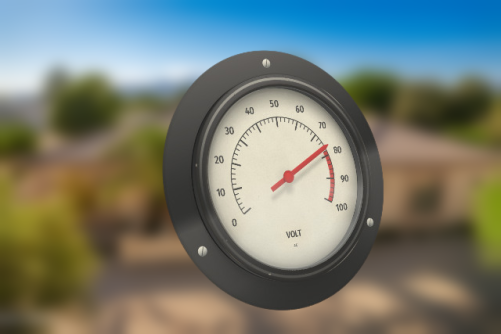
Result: 76,V
